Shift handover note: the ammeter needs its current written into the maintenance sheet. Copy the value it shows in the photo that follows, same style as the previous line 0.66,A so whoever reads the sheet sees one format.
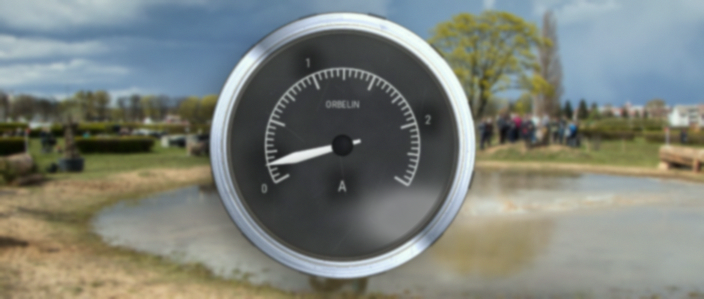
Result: 0.15,A
